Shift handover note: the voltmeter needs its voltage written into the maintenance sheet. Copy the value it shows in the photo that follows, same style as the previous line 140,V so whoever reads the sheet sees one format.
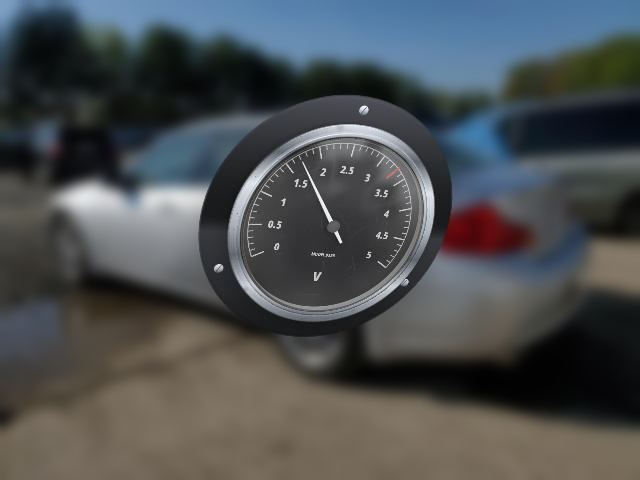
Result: 1.7,V
